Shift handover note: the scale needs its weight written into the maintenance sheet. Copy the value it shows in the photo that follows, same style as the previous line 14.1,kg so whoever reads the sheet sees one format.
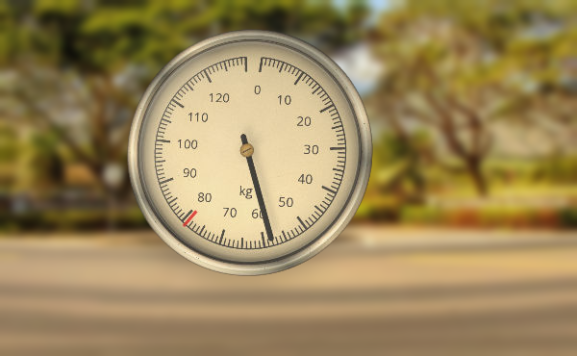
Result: 58,kg
